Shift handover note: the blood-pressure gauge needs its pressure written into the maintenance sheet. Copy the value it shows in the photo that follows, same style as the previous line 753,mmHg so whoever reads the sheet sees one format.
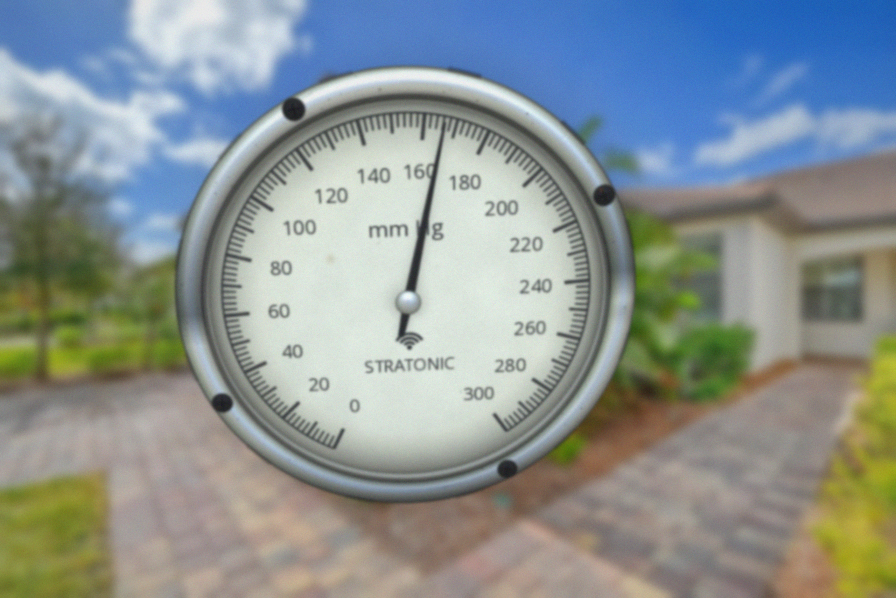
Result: 166,mmHg
